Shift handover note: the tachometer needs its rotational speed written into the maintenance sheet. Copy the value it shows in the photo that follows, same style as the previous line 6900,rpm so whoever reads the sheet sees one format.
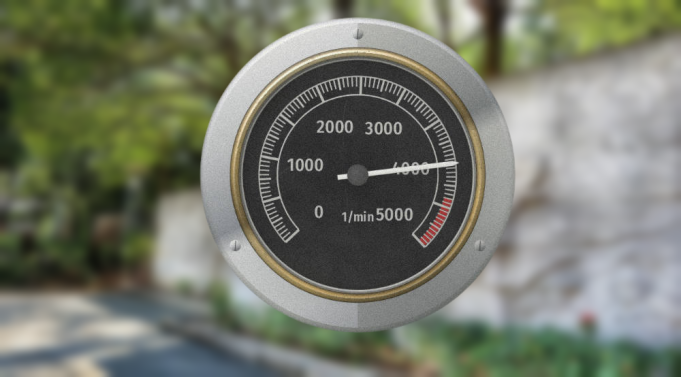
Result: 4000,rpm
